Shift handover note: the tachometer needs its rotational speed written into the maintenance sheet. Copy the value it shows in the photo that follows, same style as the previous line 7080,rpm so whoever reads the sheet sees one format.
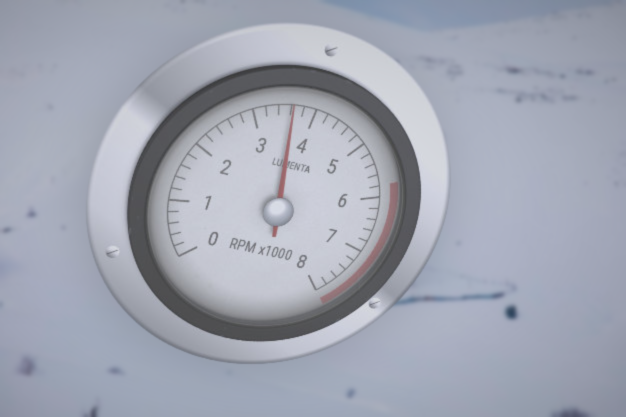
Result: 3600,rpm
